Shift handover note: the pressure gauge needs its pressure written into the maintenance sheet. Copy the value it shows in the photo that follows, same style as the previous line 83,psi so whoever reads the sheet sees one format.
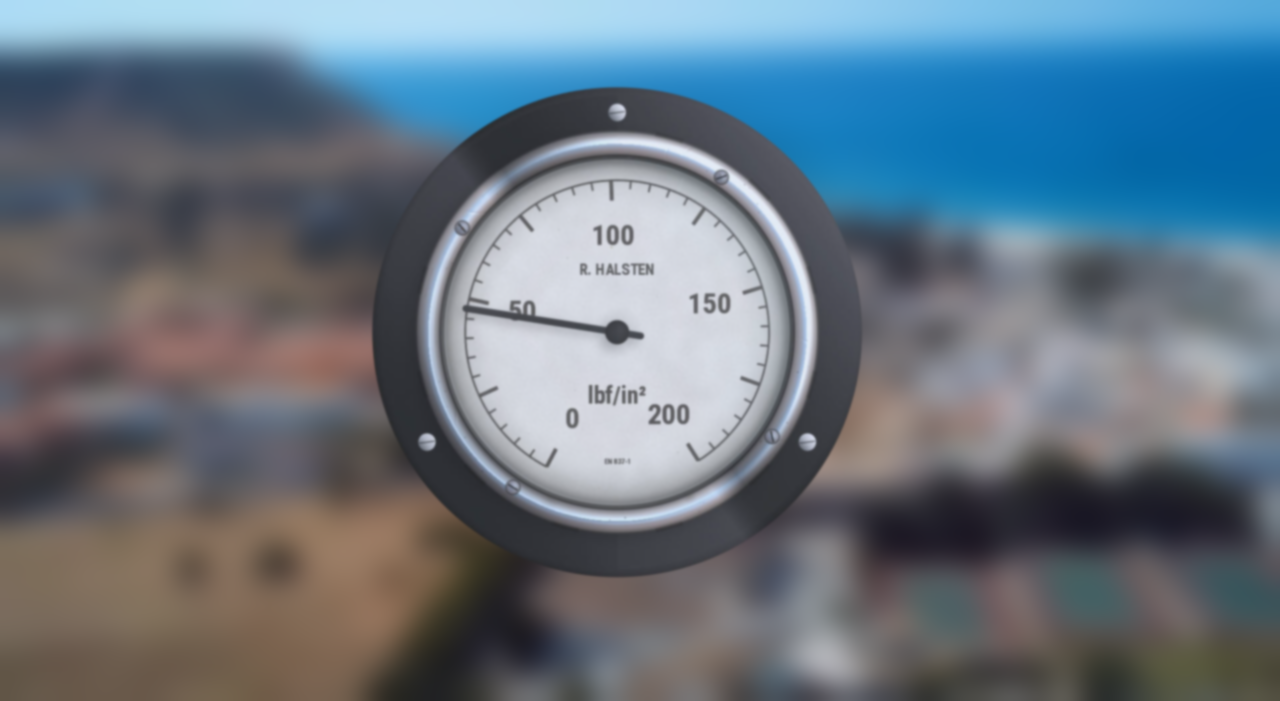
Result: 47.5,psi
